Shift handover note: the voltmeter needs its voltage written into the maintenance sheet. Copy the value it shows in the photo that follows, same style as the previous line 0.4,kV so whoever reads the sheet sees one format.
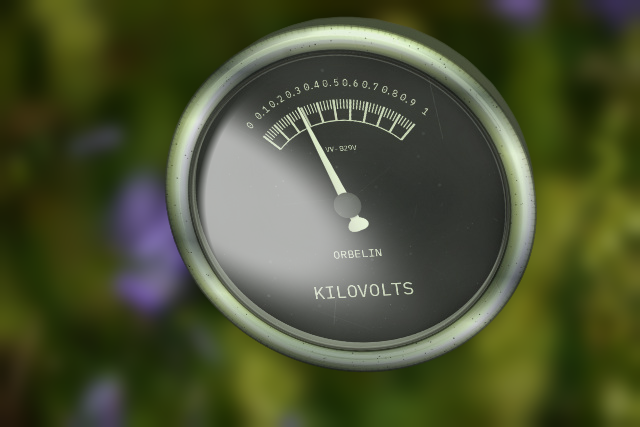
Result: 0.3,kV
